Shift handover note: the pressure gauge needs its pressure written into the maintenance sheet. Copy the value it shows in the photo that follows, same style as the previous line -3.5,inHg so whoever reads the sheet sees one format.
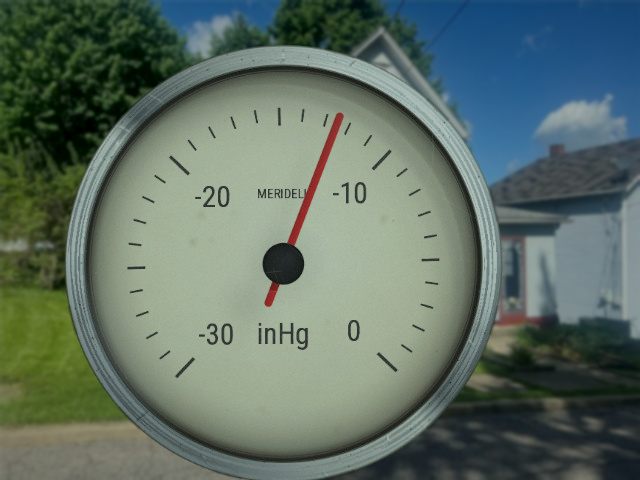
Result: -12.5,inHg
